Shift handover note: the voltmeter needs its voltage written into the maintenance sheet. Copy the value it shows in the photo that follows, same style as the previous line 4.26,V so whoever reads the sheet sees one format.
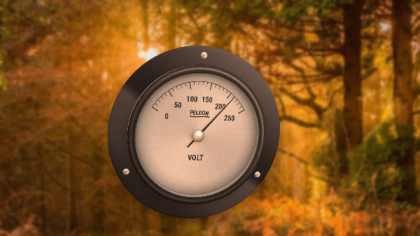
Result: 210,V
